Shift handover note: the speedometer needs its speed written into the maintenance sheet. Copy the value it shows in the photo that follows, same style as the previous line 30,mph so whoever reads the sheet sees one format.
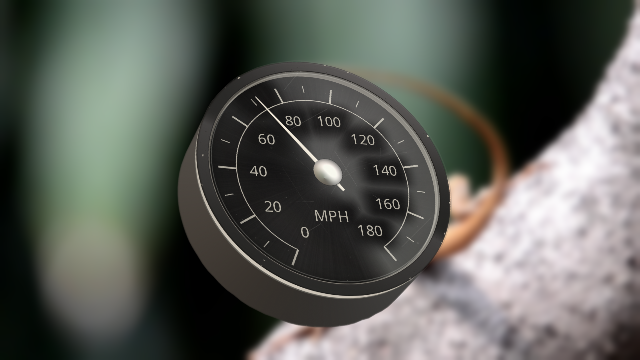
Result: 70,mph
